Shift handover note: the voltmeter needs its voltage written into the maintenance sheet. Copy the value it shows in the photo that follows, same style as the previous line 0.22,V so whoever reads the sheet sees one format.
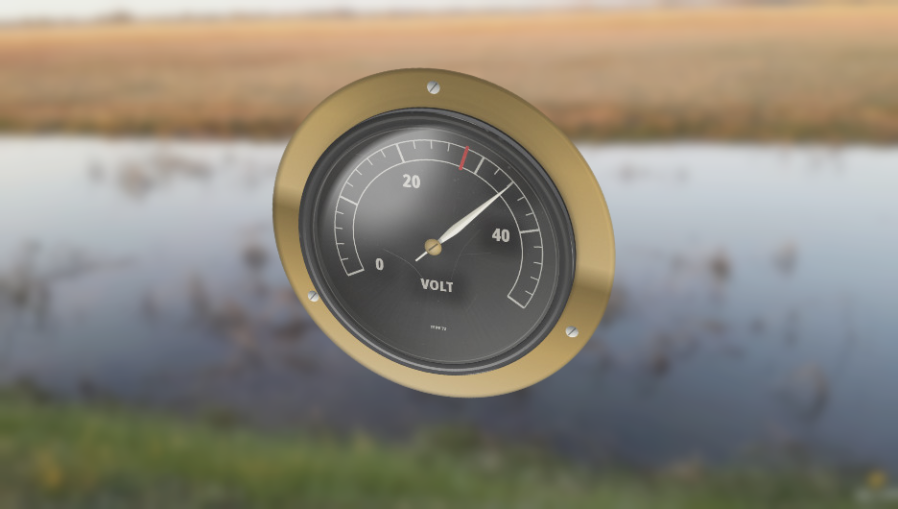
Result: 34,V
